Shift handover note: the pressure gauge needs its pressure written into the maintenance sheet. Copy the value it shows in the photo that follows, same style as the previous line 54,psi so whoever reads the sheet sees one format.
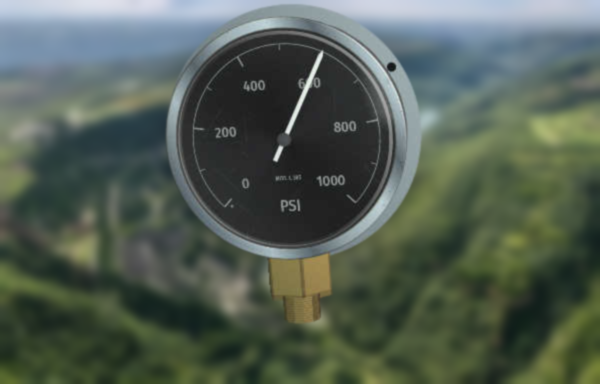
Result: 600,psi
